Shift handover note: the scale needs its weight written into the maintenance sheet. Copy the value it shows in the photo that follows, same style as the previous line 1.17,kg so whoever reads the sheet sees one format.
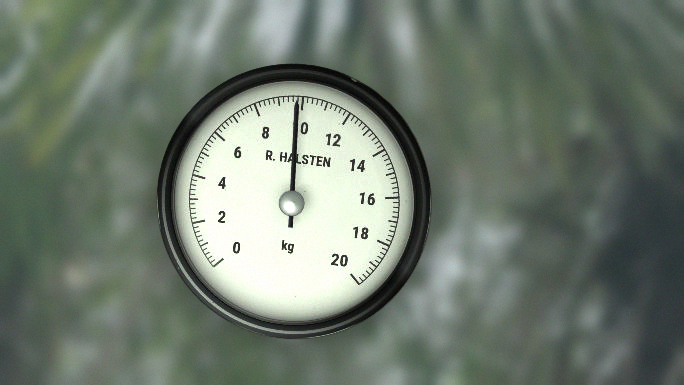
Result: 9.8,kg
